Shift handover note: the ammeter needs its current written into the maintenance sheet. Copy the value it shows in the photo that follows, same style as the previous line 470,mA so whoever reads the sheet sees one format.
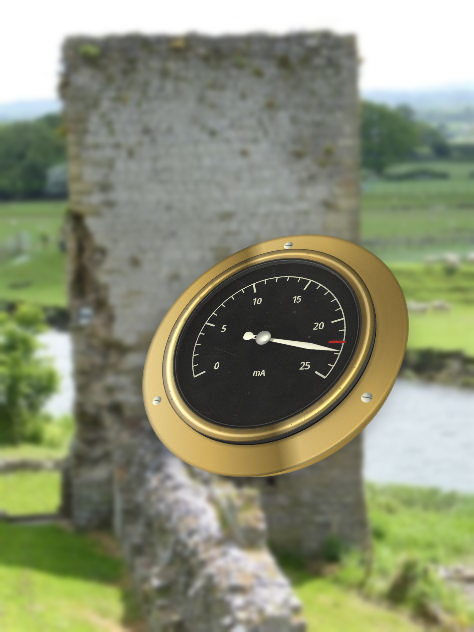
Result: 23,mA
